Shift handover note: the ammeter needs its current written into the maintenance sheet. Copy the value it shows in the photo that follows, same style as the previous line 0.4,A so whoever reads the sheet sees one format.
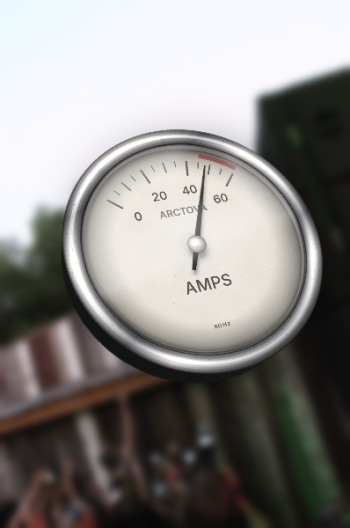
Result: 47.5,A
